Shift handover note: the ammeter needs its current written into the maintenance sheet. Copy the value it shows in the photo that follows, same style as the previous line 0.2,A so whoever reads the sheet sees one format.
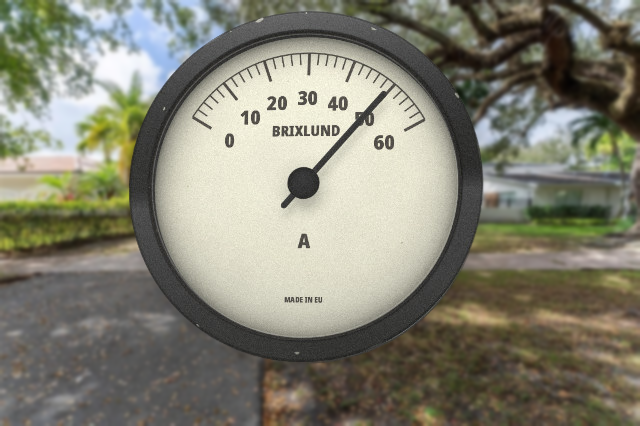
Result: 50,A
